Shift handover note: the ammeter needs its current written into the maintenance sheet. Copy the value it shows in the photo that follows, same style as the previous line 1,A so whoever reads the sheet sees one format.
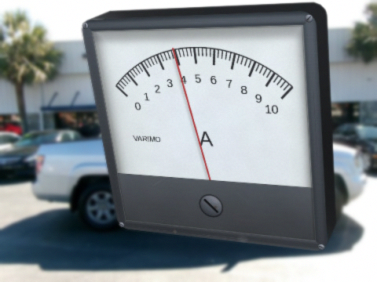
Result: 4,A
